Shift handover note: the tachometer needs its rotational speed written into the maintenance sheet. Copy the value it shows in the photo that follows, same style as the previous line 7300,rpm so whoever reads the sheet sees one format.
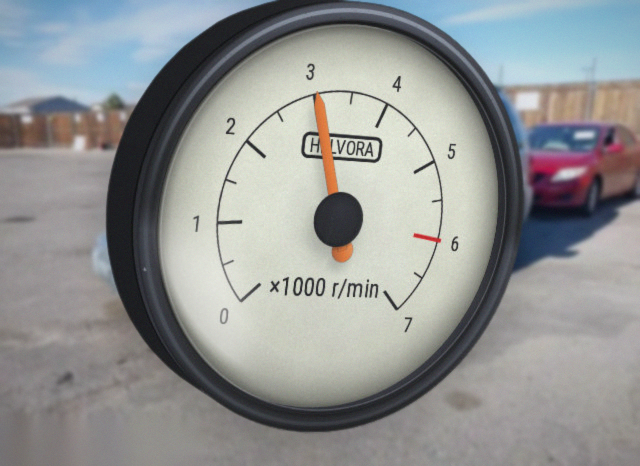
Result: 3000,rpm
